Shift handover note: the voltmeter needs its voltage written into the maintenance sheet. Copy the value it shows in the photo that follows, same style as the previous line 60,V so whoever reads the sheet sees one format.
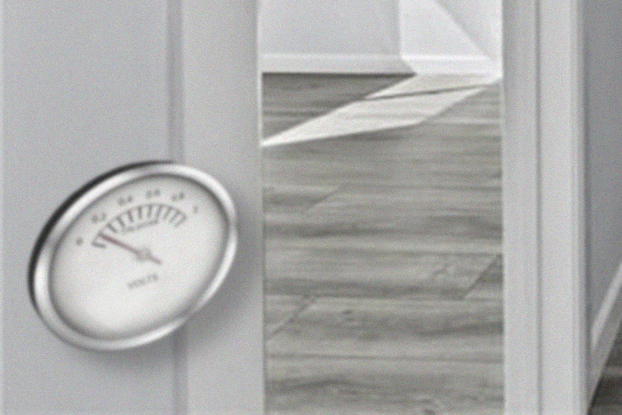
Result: 0.1,V
